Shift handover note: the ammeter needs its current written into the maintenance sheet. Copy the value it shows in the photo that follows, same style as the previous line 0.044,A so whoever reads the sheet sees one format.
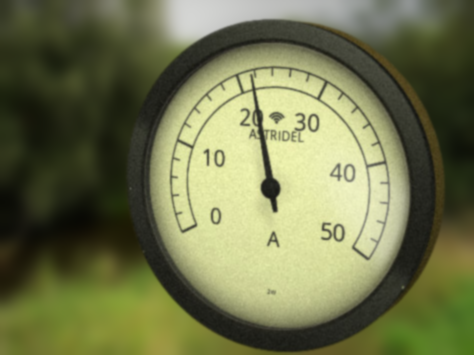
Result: 22,A
